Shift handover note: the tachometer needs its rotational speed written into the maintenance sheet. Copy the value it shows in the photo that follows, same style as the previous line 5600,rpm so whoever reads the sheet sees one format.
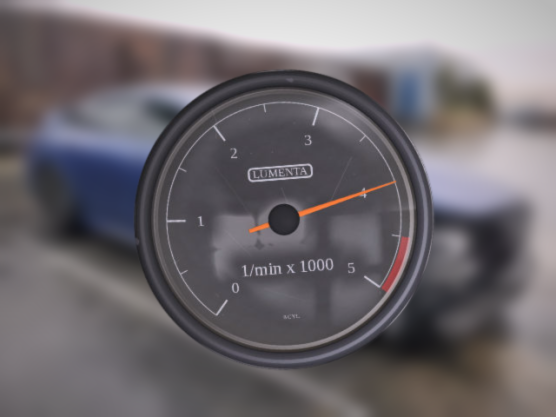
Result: 4000,rpm
